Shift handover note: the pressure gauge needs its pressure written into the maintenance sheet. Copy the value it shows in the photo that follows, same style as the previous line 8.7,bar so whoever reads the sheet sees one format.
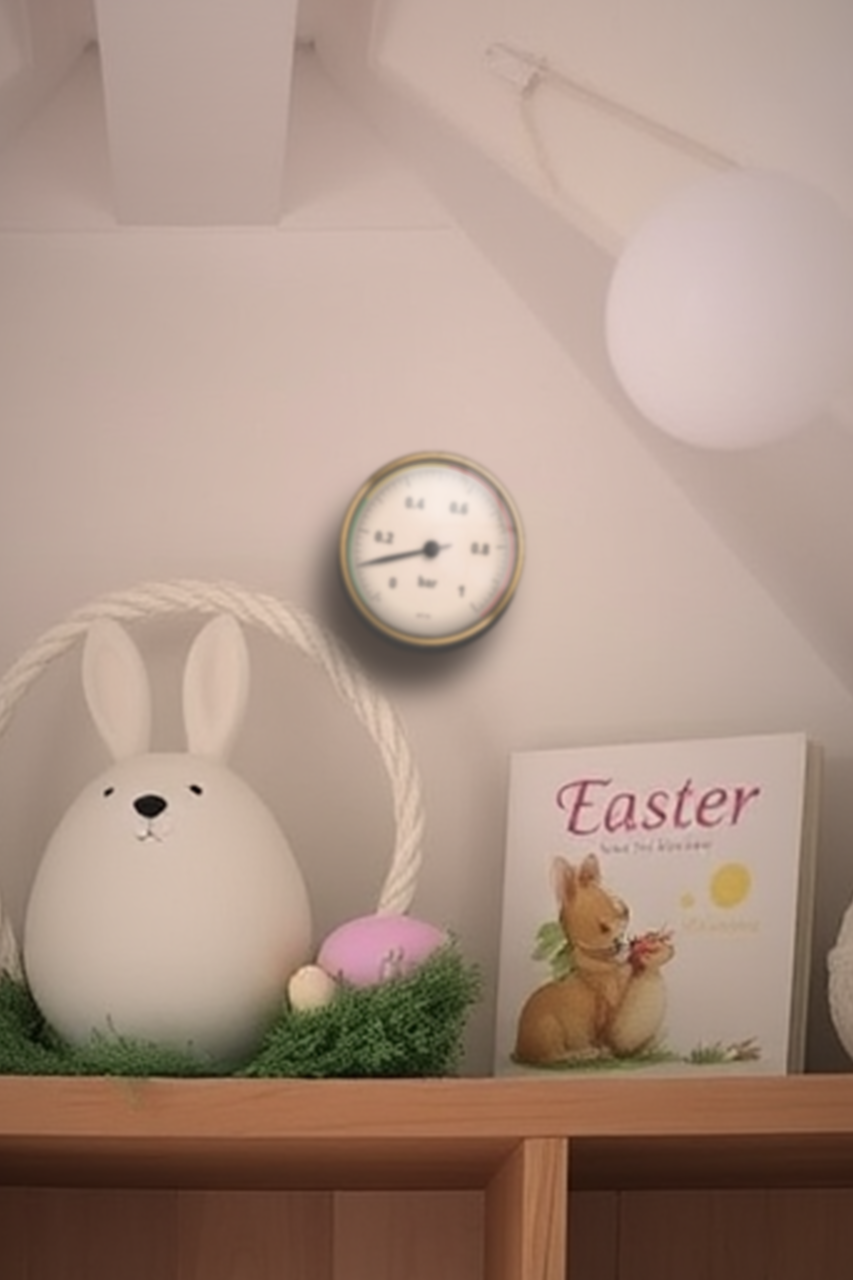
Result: 0.1,bar
